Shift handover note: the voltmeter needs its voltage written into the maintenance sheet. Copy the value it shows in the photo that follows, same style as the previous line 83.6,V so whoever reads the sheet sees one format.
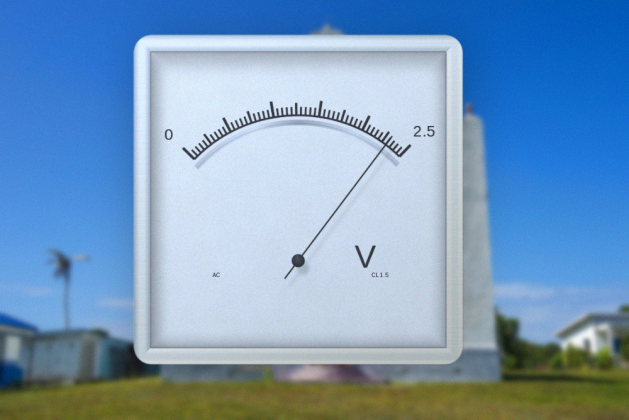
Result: 2.3,V
